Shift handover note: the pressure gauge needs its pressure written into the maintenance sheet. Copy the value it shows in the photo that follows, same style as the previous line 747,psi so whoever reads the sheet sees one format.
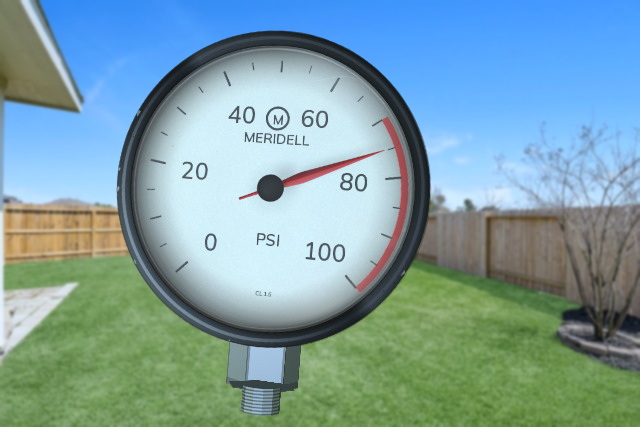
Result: 75,psi
